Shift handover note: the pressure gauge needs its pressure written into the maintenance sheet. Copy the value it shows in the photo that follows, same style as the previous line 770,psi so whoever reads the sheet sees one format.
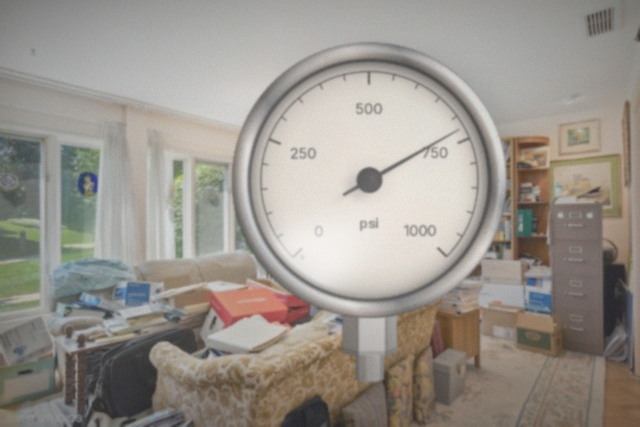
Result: 725,psi
